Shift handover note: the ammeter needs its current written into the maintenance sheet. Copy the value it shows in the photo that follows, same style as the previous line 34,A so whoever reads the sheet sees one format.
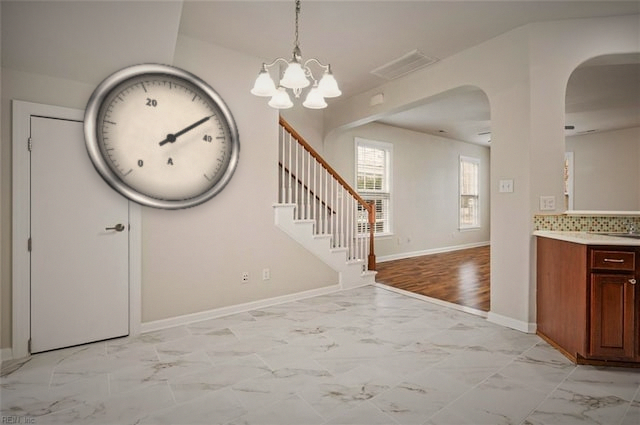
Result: 35,A
